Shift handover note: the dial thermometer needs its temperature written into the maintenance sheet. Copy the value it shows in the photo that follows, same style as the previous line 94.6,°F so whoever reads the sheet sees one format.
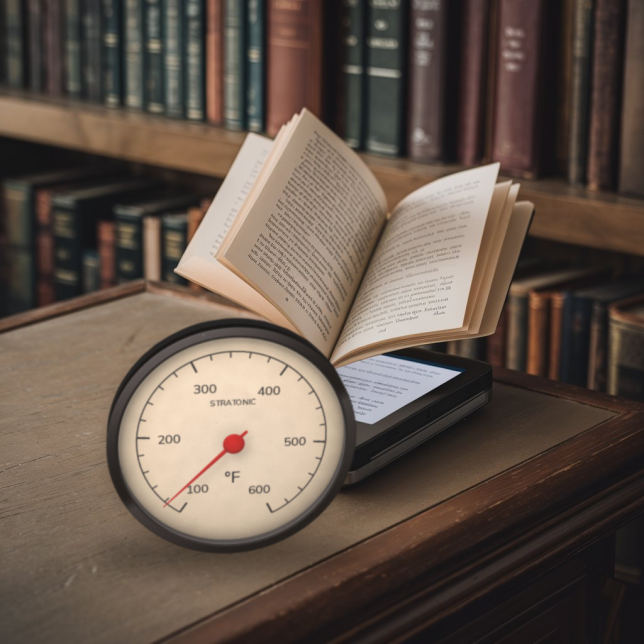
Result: 120,°F
